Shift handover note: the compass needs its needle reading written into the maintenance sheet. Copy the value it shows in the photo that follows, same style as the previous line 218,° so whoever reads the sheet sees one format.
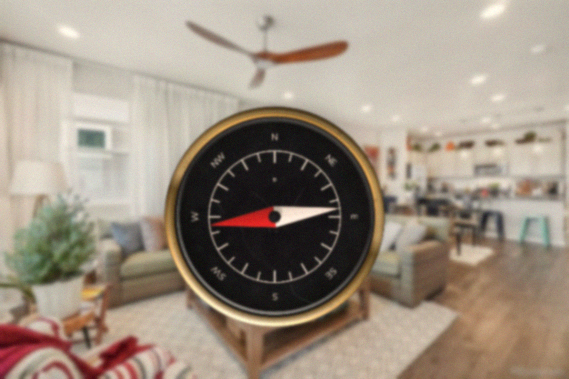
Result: 262.5,°
